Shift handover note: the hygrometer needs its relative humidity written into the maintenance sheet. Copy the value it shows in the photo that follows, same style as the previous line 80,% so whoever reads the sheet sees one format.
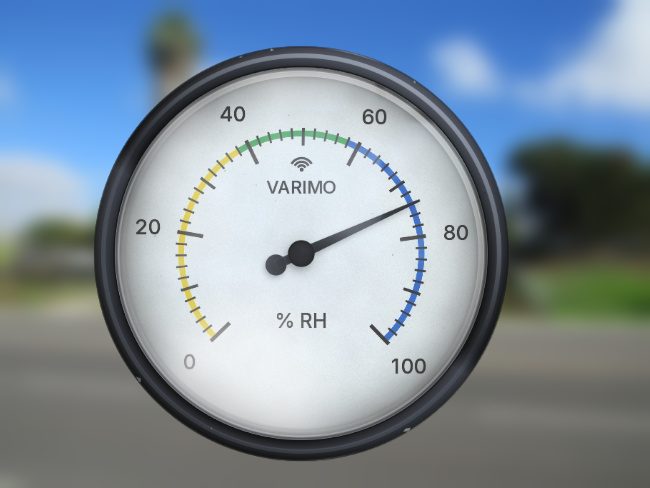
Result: 74,%
